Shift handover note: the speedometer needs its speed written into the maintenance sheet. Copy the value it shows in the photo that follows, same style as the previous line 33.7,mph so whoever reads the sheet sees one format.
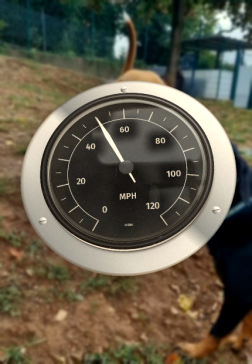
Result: 50,mph
